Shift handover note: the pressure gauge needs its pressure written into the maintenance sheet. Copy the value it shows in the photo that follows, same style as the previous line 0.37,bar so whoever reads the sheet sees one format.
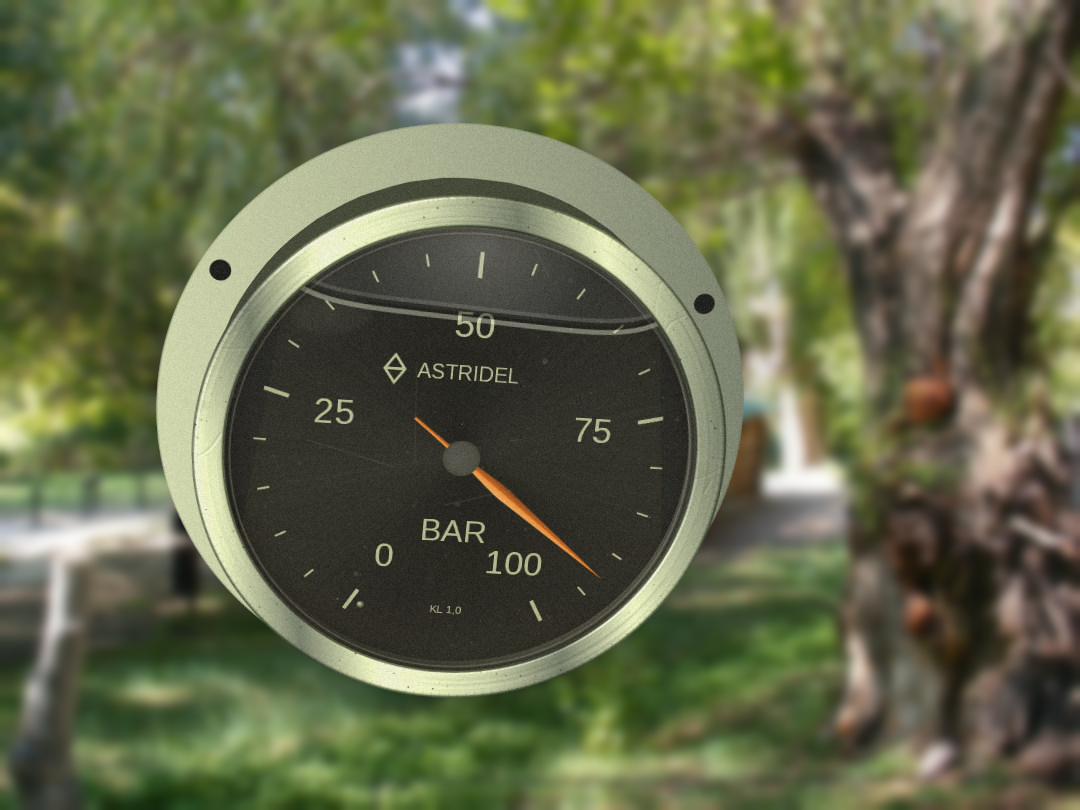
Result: 92.5,bar
